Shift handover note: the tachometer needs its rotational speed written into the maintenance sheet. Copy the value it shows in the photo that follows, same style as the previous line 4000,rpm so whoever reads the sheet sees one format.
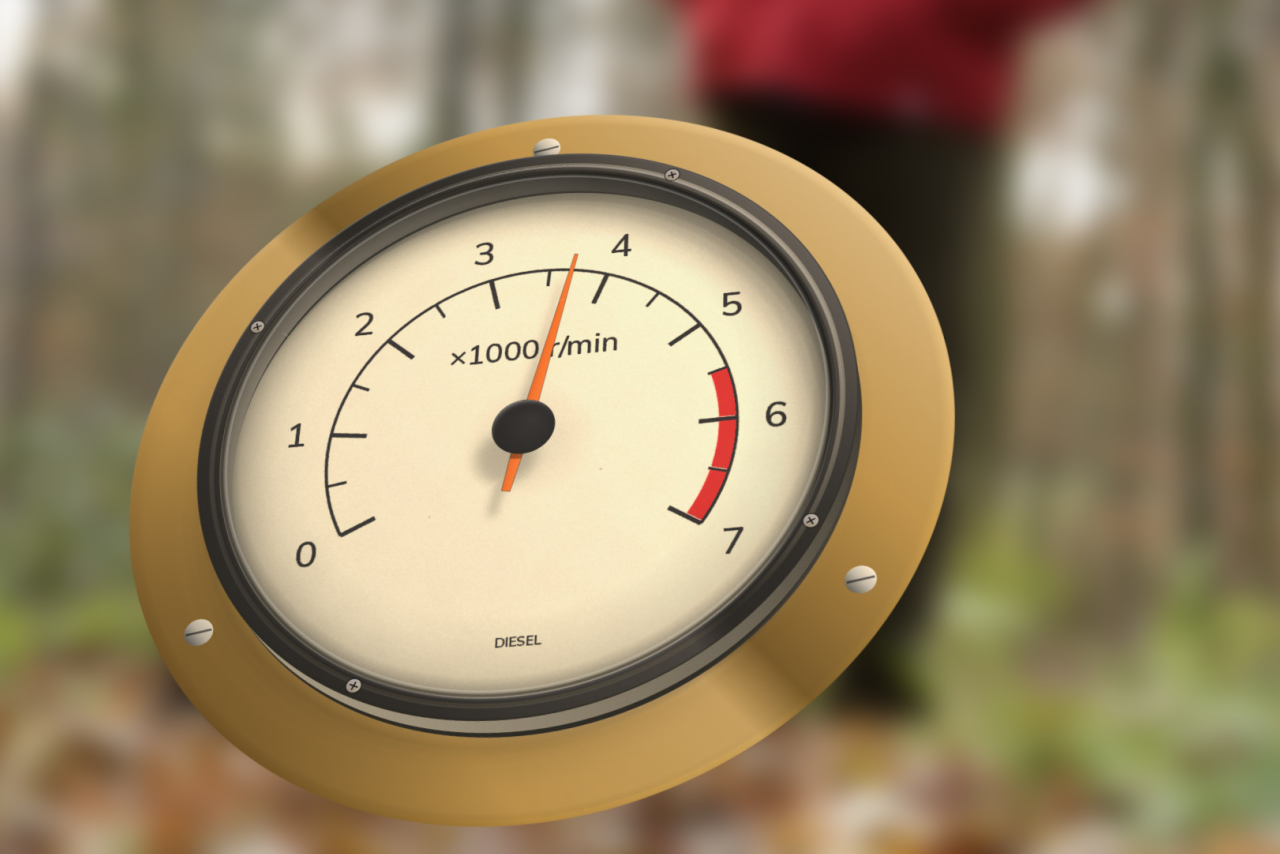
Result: 3750,rpm
